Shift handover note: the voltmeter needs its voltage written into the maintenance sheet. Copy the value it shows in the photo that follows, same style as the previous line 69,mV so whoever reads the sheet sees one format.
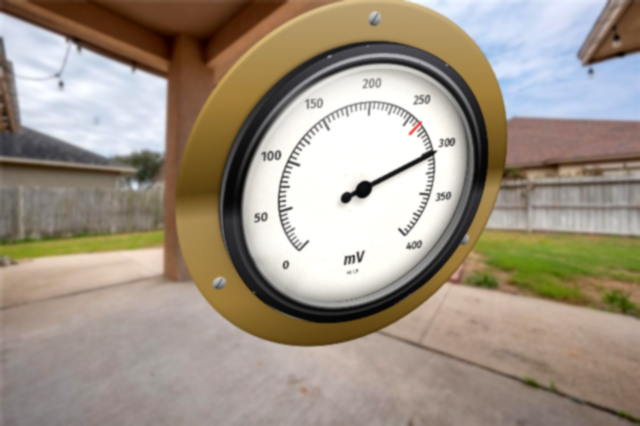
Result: 300,mV
